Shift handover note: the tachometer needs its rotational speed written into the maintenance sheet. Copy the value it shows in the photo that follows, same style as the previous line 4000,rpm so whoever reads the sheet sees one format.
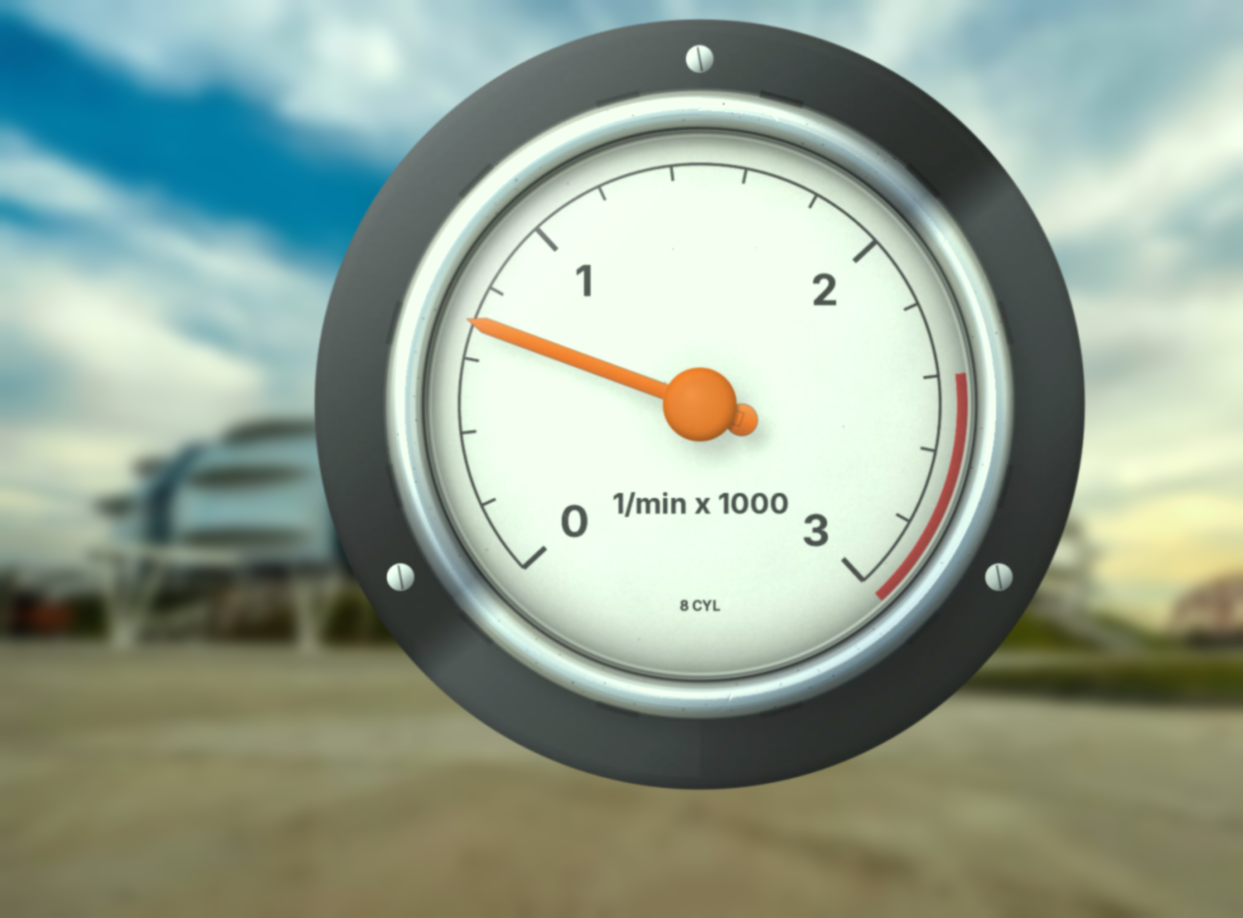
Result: 700,rpm
